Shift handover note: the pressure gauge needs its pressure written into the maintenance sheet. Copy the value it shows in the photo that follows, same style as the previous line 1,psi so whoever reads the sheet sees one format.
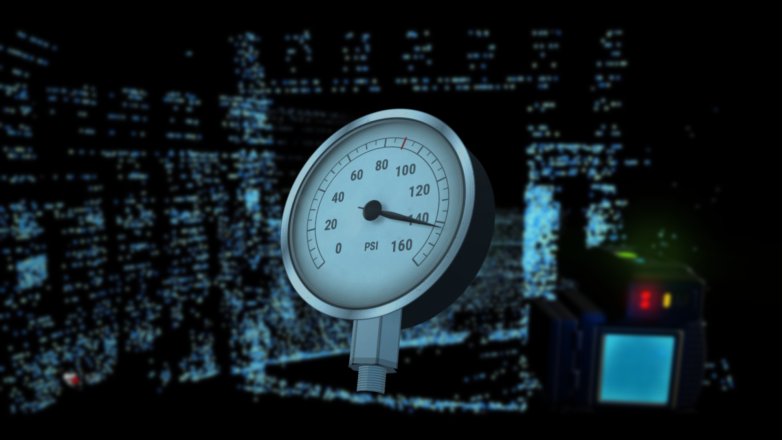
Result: 142.5,psi
